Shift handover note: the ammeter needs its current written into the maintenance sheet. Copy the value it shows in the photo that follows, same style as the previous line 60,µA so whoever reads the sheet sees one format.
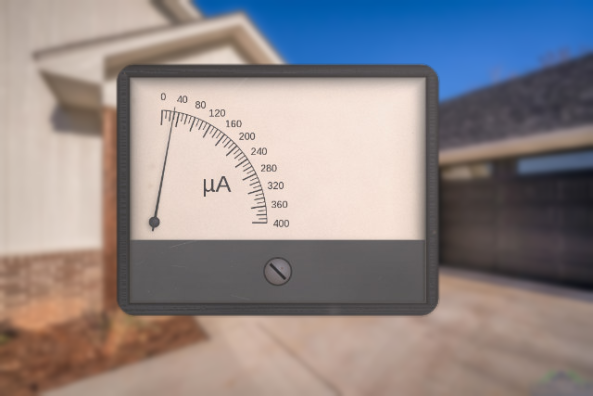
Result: 30,µA
